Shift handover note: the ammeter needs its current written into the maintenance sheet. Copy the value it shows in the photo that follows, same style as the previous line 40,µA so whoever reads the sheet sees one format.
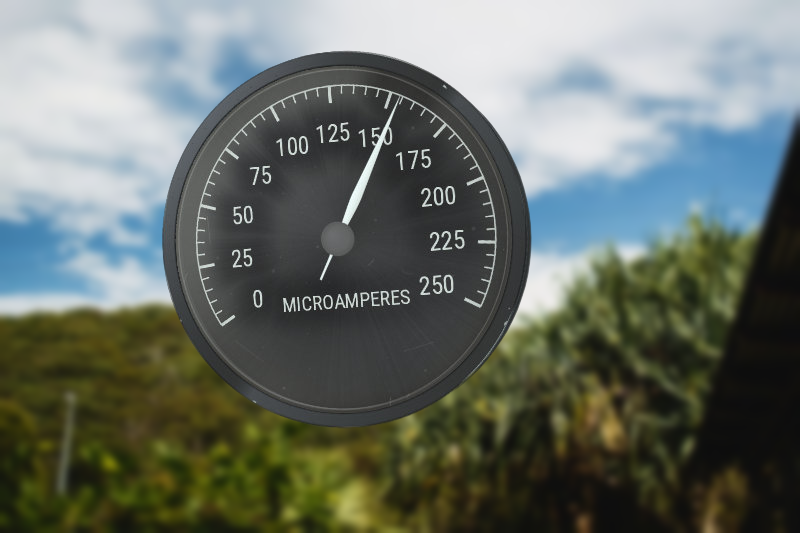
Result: 155,µA
